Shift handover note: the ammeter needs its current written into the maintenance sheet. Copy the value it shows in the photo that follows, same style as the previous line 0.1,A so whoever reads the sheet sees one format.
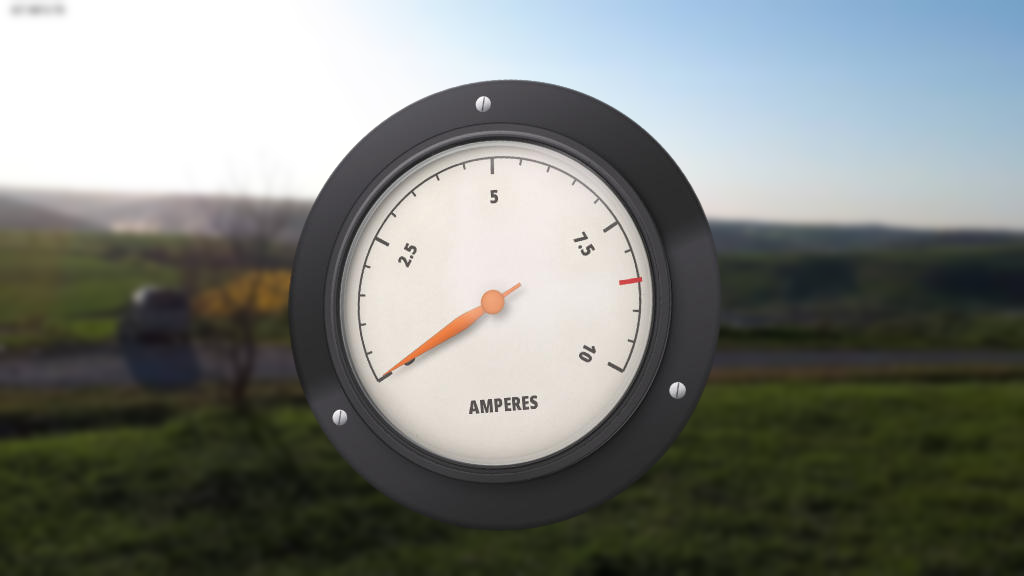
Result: 0,A
